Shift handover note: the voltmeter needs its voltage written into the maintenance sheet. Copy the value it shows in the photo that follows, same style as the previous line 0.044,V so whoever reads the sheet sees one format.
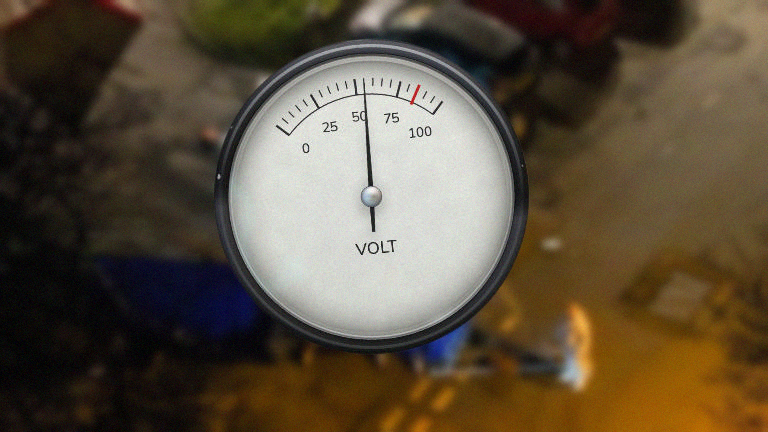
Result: 55,V
